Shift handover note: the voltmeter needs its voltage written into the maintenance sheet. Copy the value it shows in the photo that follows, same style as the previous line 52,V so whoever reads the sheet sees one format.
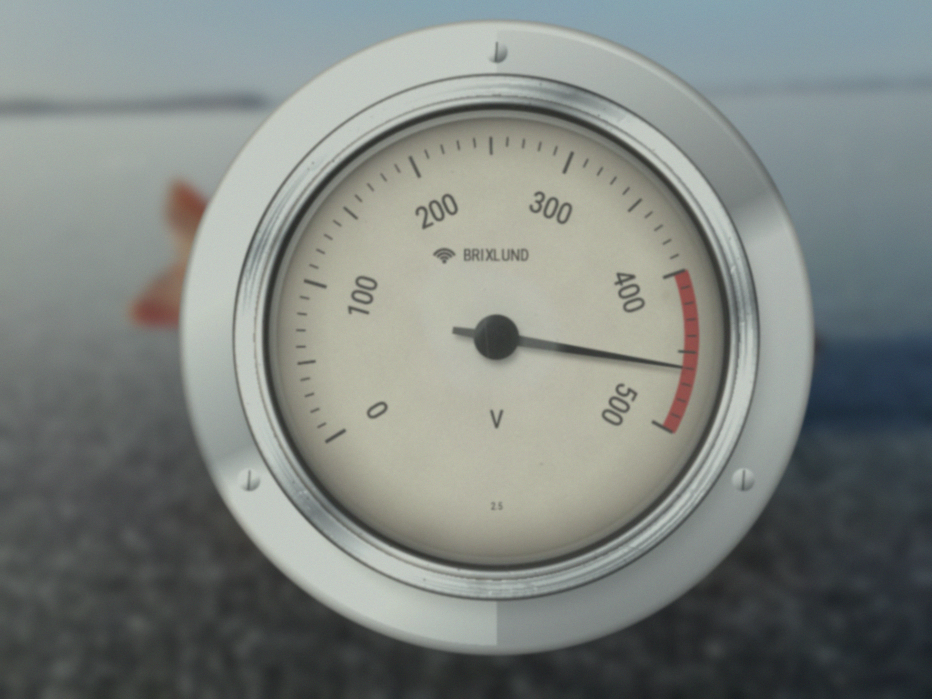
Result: 460,V
